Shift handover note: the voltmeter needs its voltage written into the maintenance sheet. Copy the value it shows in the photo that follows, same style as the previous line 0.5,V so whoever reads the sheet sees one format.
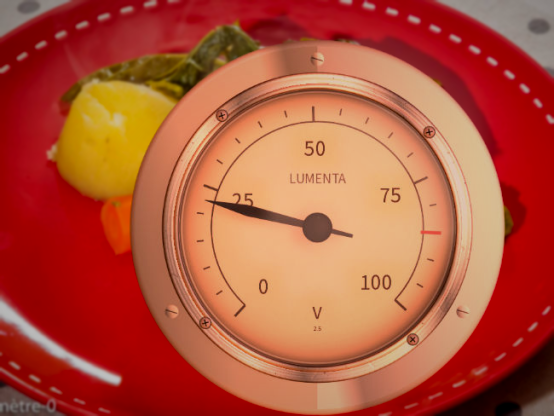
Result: 22.5,V
